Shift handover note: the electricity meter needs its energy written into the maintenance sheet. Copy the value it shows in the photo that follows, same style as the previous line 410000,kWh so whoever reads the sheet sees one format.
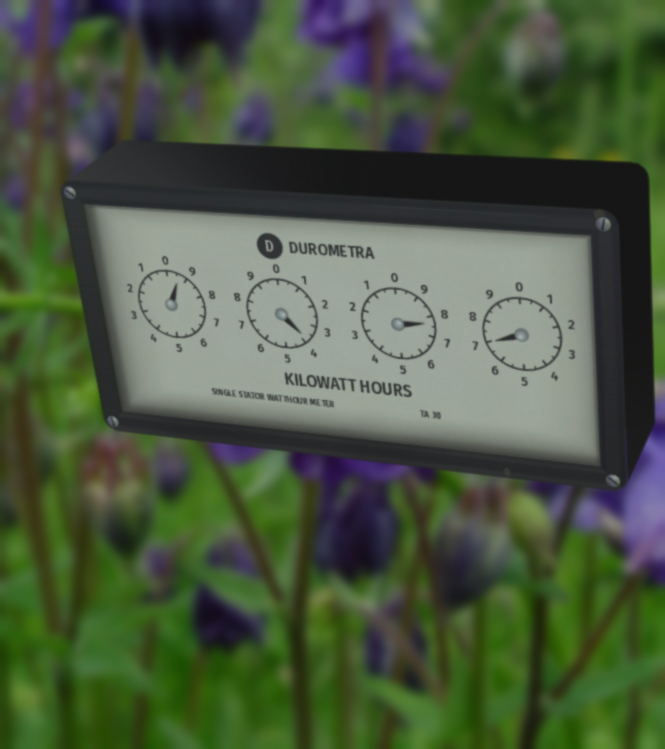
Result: 9377,kWh
